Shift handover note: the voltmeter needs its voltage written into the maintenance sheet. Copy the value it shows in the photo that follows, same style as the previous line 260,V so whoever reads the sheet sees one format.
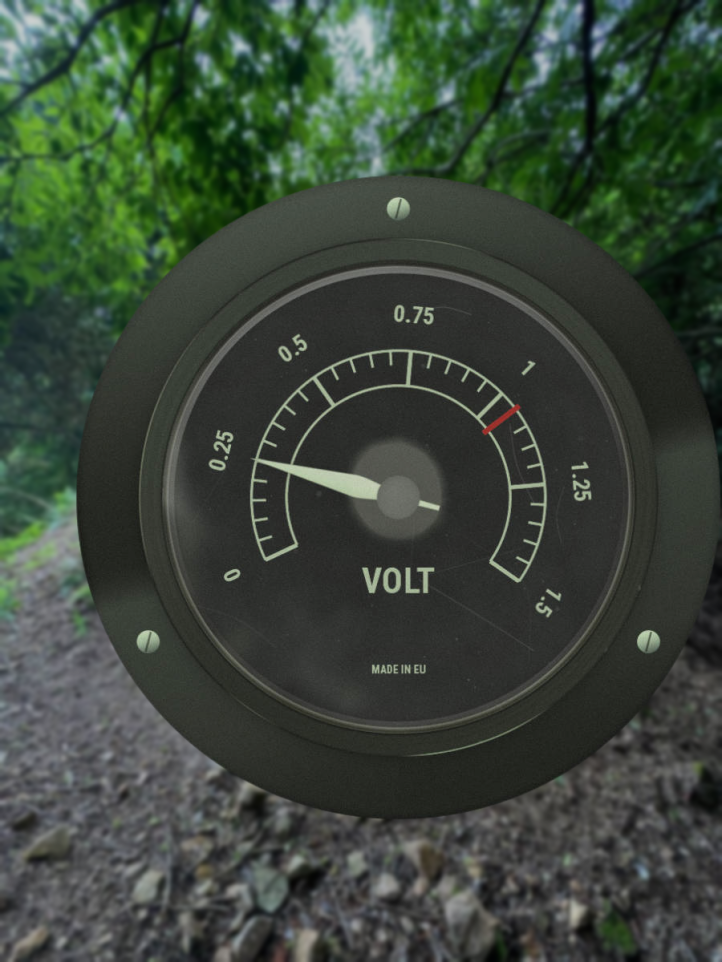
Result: 0.25,V
